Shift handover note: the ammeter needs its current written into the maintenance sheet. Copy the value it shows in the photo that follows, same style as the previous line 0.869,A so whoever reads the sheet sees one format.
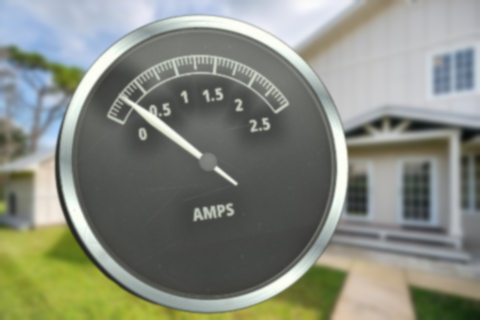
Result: 0.25,A
